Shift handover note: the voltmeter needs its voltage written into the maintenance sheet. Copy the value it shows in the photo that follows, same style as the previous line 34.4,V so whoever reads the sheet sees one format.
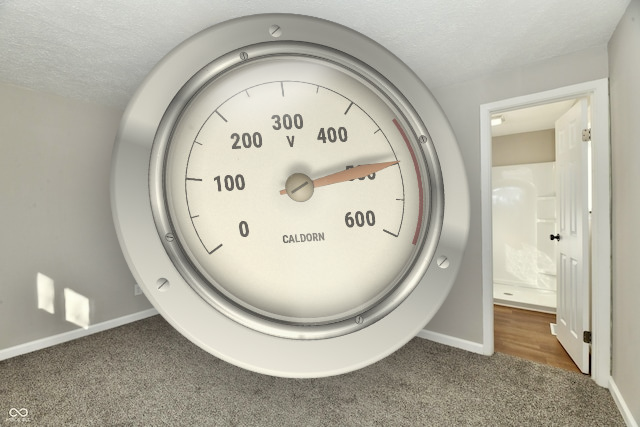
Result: 500,V
